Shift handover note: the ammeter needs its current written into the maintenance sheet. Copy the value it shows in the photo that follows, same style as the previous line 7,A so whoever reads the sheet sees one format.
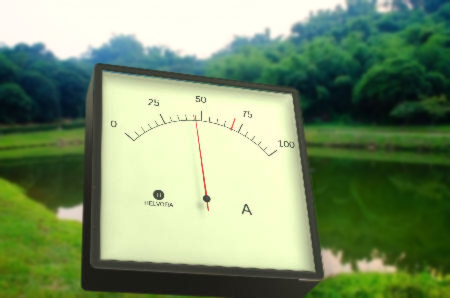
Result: 45,A
